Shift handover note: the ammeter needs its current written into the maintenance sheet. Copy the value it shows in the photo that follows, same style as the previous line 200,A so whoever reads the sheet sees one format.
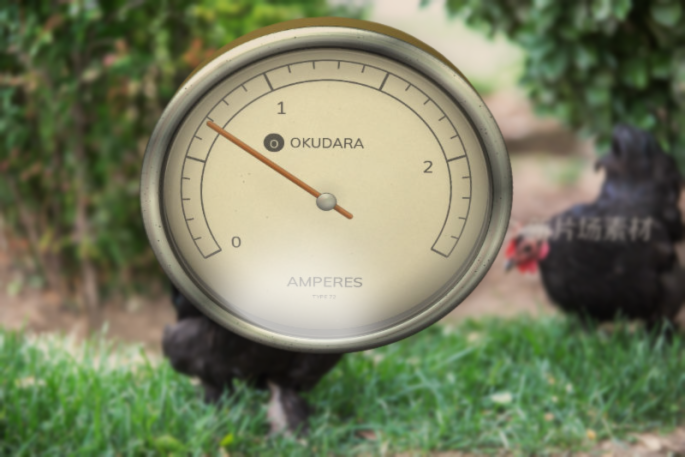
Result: 0.7,A
